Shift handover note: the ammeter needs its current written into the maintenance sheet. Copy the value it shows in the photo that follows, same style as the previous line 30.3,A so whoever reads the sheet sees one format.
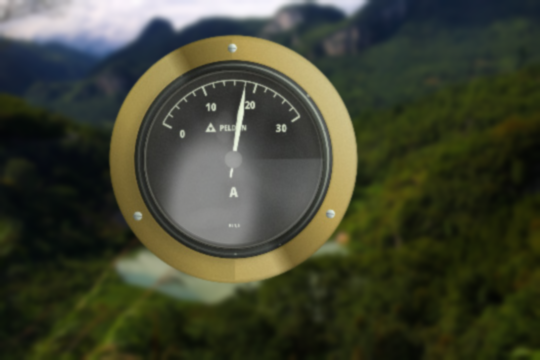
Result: 18,A
